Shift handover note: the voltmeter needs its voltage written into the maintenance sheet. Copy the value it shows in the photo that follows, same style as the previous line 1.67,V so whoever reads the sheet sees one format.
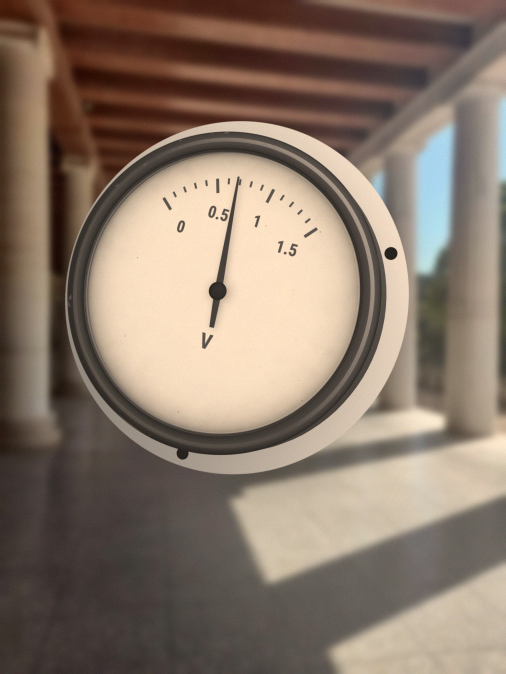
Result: 0.7,V
